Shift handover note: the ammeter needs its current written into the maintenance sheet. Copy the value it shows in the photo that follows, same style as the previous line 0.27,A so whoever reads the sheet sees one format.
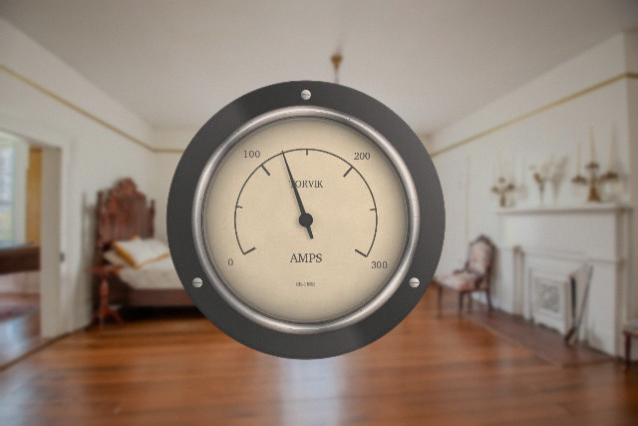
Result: 125,A
